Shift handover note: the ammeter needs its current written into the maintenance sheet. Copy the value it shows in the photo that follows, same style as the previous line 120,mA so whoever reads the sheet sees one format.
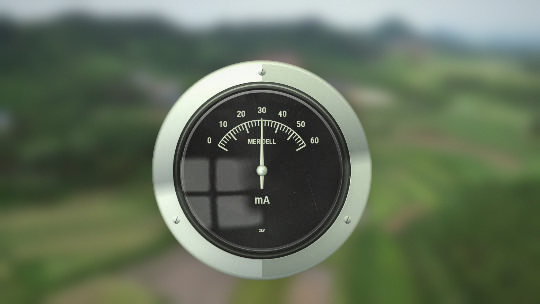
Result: 30,mA
